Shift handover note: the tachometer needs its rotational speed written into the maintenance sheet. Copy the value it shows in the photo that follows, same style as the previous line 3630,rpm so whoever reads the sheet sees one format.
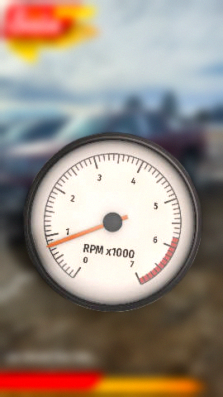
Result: 800,rpm
